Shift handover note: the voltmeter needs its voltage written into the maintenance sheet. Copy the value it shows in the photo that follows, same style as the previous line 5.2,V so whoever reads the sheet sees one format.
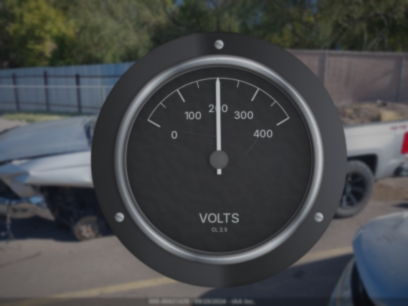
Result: 200,V
